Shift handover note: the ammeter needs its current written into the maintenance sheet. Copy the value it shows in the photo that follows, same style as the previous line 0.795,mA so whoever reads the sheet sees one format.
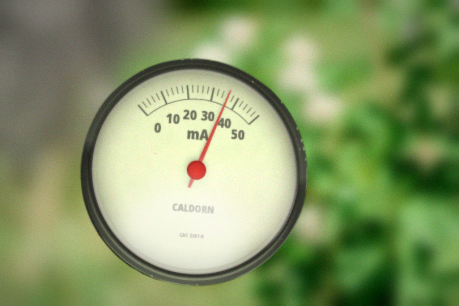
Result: 36,mA
